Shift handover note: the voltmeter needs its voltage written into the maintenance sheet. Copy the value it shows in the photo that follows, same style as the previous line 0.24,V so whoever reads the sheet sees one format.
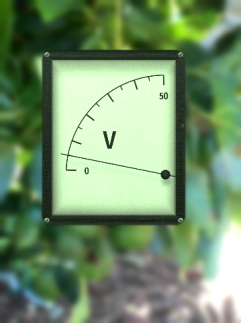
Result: 5,V
